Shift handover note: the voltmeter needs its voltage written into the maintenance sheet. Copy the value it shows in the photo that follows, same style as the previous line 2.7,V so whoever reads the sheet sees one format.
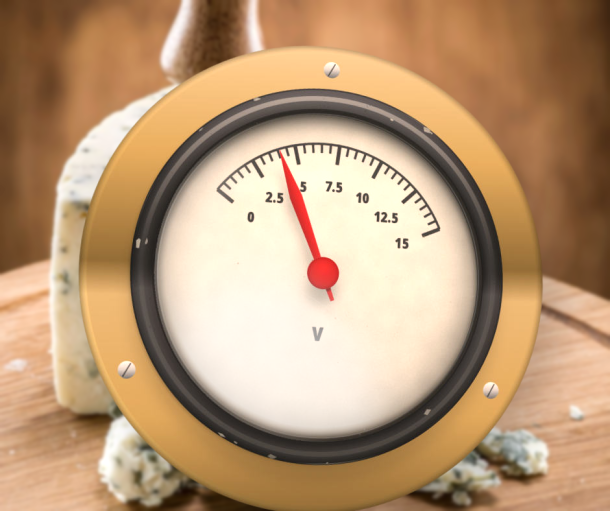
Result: 4,V
